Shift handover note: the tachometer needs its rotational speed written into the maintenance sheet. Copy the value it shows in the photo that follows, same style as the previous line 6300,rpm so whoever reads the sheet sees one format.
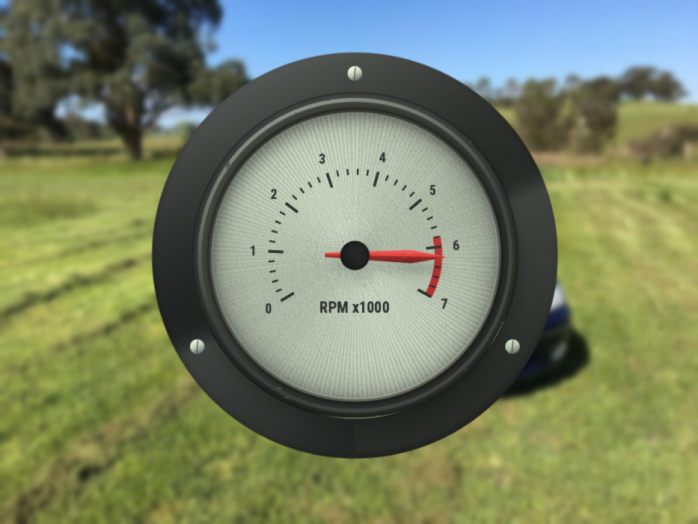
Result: 6200,rpm
